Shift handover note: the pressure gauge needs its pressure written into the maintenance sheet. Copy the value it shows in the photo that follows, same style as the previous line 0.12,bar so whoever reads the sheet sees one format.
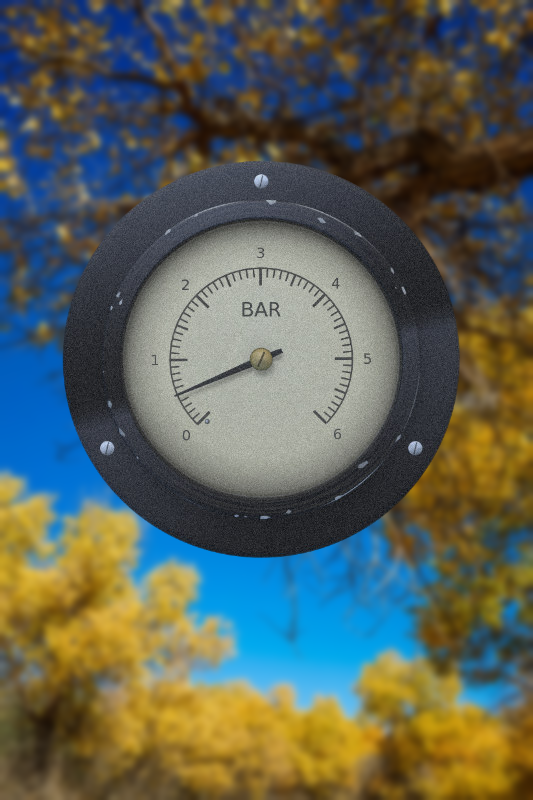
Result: 0.5,bar
